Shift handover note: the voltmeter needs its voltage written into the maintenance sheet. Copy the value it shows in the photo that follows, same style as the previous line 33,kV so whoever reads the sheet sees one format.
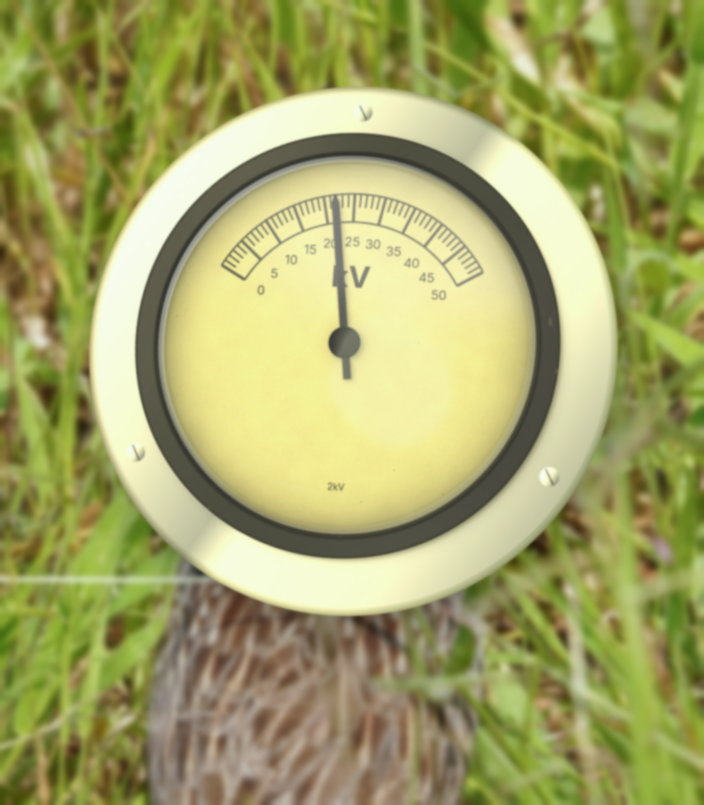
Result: 22,kV
